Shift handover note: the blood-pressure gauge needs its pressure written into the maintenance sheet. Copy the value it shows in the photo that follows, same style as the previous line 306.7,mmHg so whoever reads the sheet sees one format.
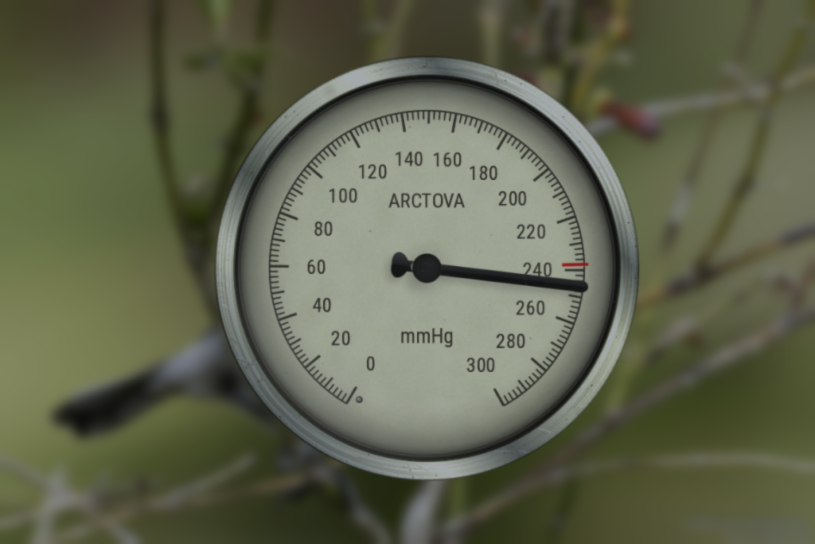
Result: 246,mmHg
